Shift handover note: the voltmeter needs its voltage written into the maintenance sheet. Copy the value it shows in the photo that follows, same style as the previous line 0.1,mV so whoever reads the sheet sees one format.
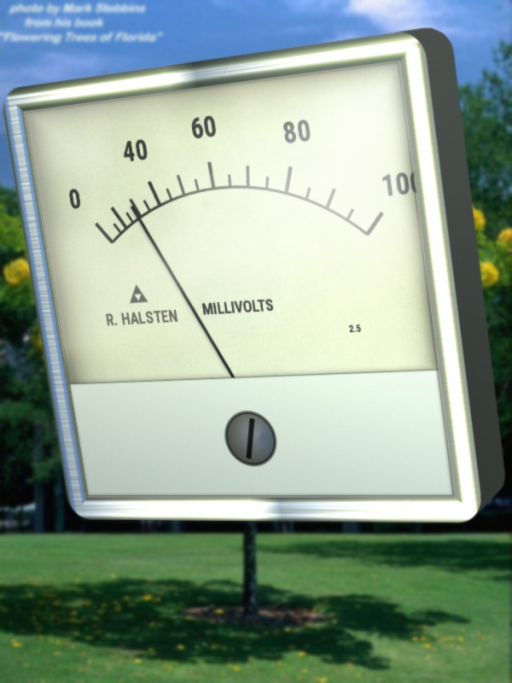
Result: 30,mV
